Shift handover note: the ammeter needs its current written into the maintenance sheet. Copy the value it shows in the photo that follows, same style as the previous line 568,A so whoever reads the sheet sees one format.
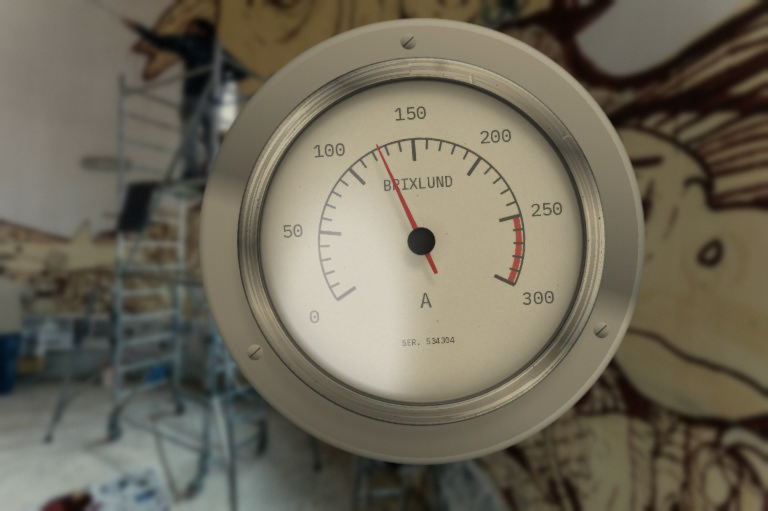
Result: 125,A
